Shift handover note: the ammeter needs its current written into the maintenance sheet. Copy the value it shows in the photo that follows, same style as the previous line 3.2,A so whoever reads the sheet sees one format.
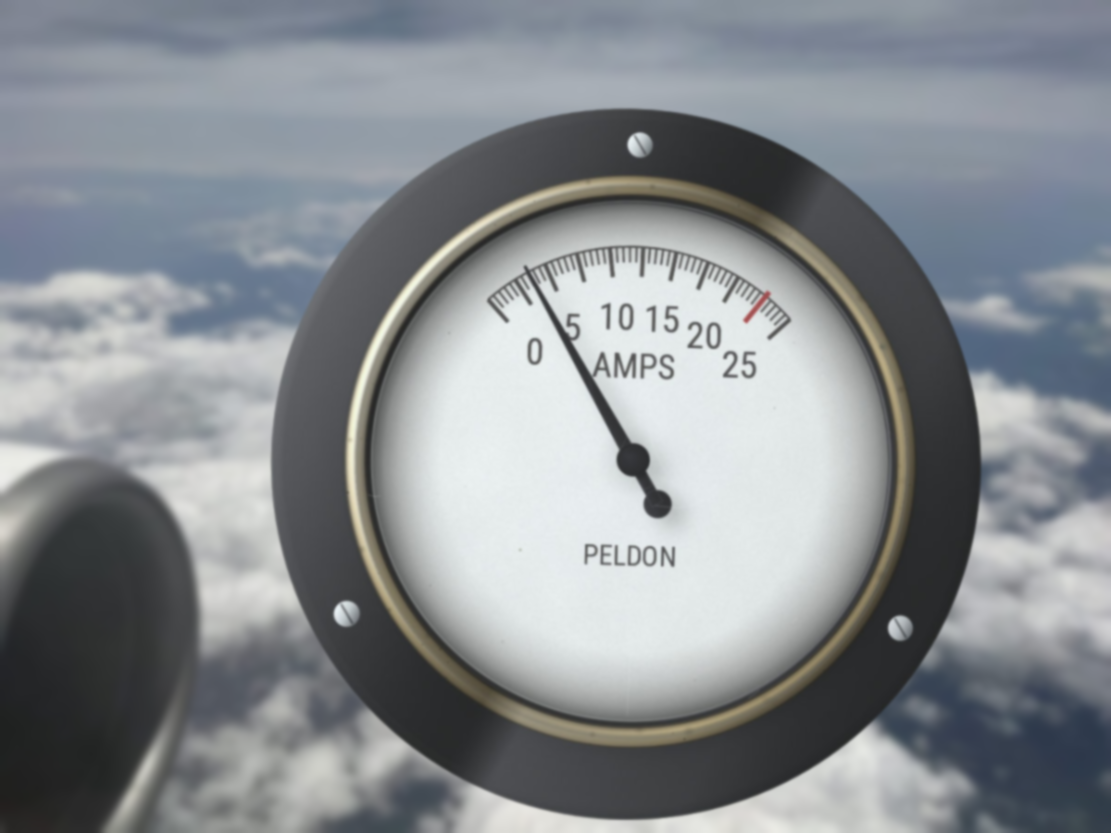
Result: 3.5,A
